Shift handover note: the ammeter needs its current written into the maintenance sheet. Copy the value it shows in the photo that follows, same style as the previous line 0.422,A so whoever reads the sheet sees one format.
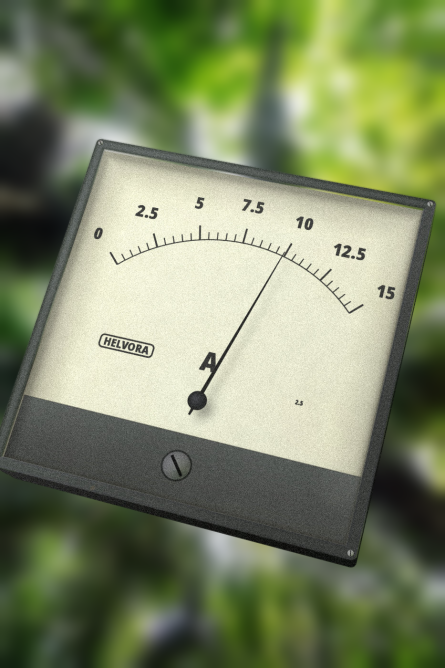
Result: 10,A
